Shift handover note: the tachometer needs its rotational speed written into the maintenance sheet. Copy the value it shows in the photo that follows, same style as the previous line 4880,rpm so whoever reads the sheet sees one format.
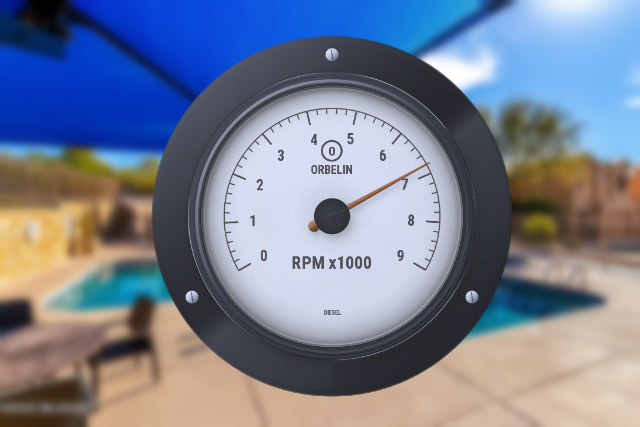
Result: 6800,rpm
